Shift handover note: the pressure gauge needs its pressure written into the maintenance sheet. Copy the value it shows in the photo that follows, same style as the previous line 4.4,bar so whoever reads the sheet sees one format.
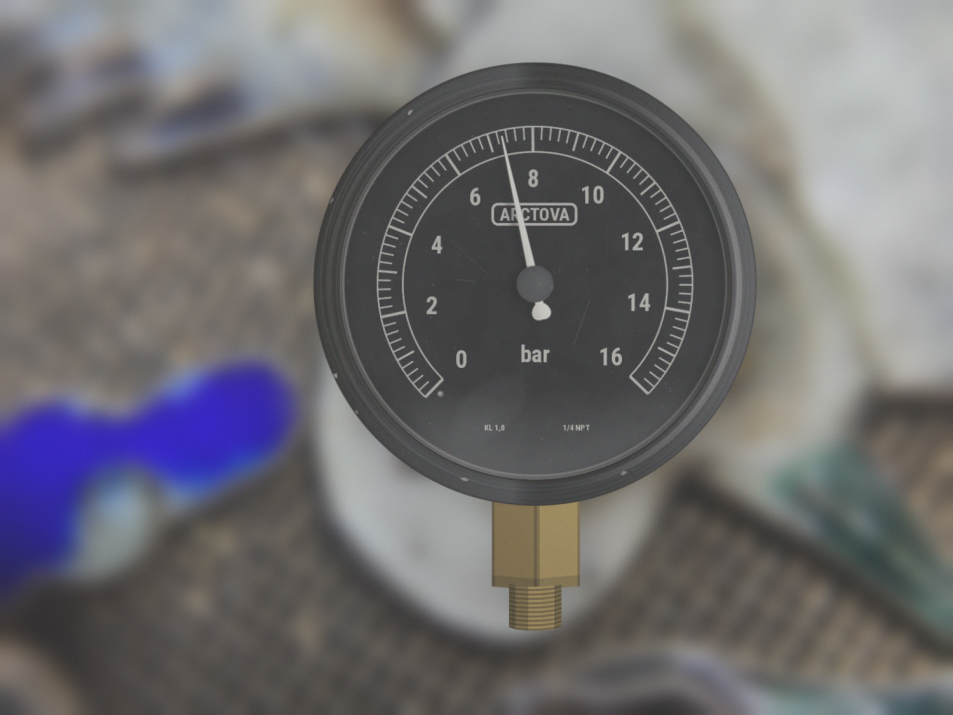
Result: 7.3,bar
